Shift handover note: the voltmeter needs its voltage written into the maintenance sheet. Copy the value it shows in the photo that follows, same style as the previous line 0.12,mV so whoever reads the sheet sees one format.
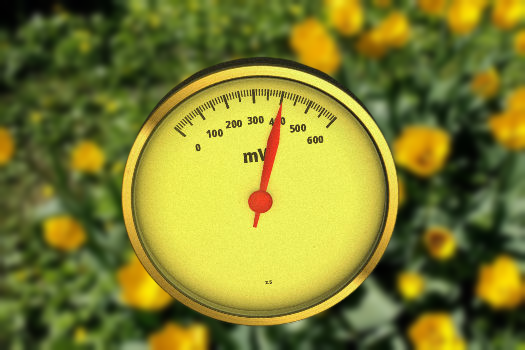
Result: 400,mV
